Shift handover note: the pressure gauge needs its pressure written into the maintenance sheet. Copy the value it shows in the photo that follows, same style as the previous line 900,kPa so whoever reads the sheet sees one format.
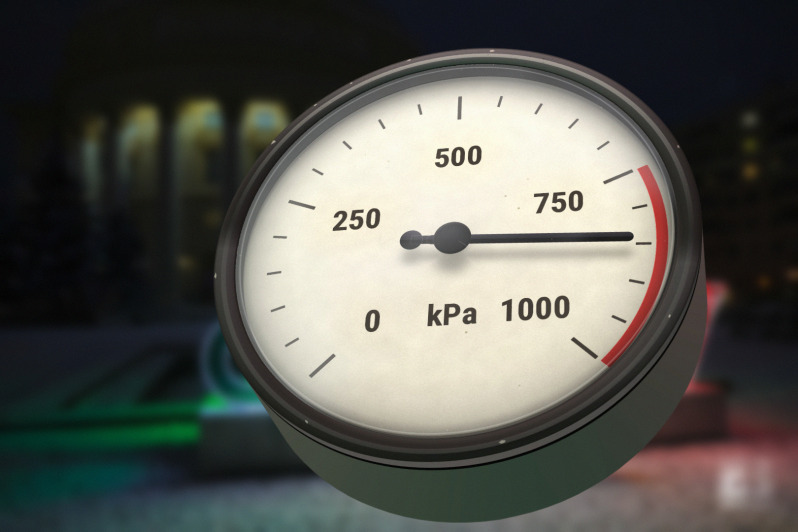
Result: 850,kPa
